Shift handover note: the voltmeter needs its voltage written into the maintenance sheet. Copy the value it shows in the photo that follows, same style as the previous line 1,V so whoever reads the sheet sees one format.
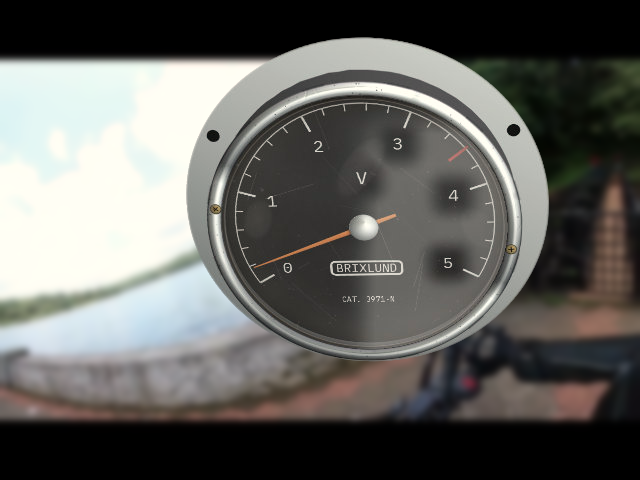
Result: 0.2,V
